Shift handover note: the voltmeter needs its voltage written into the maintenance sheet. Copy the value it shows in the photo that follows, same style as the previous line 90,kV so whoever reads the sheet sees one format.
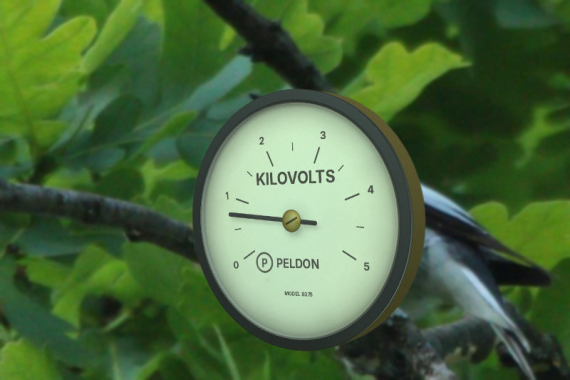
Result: 0.75,kV
